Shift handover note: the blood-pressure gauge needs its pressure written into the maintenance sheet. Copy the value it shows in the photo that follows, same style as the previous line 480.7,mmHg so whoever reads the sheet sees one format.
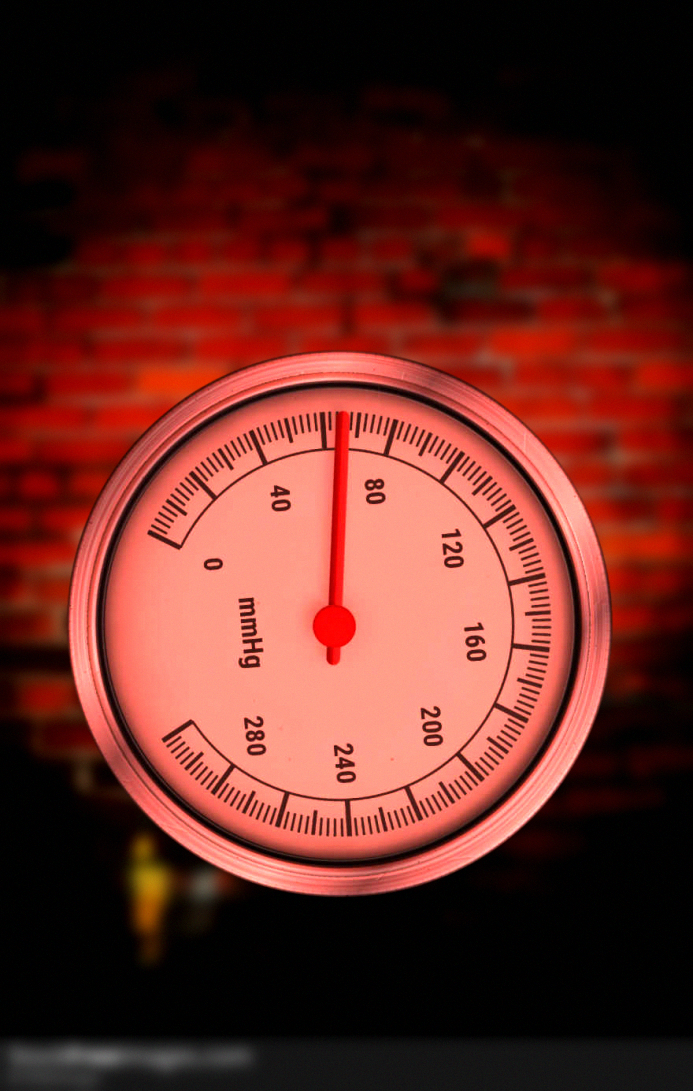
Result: 66,mmHg
